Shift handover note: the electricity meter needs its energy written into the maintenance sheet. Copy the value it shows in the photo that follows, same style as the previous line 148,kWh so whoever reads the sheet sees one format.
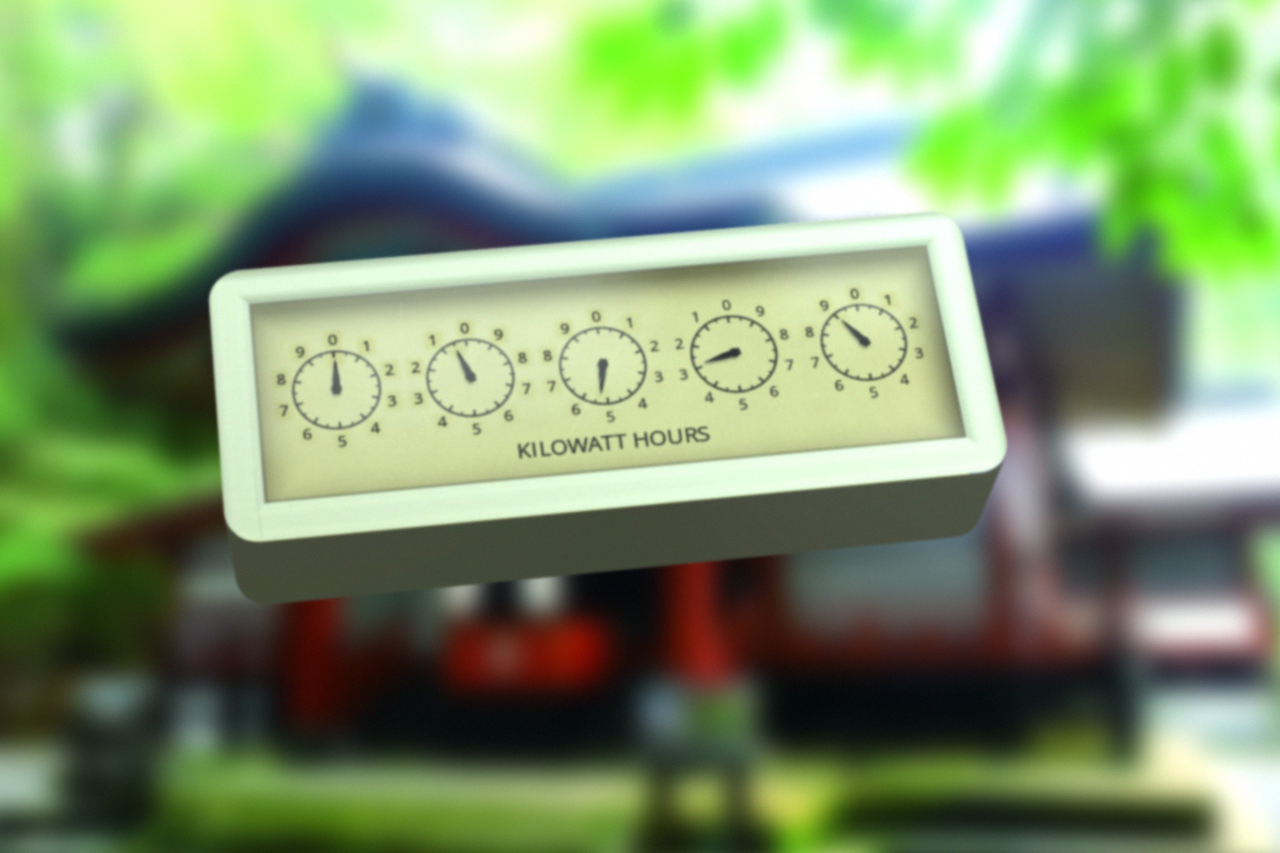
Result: 529,kWh
